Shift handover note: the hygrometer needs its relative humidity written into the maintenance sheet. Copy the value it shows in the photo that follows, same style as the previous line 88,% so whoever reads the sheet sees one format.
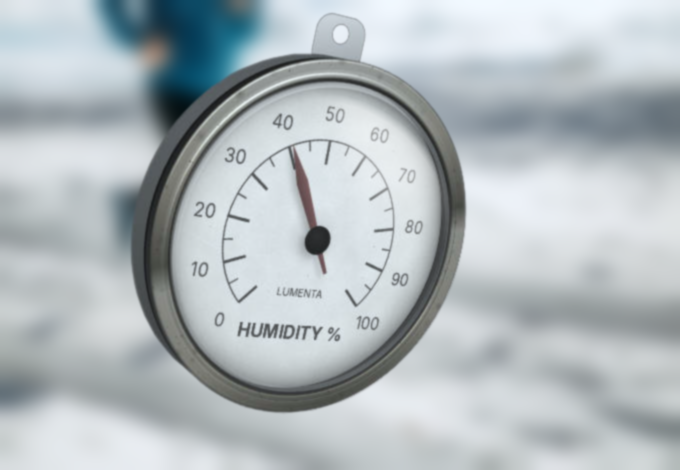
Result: 40,%
